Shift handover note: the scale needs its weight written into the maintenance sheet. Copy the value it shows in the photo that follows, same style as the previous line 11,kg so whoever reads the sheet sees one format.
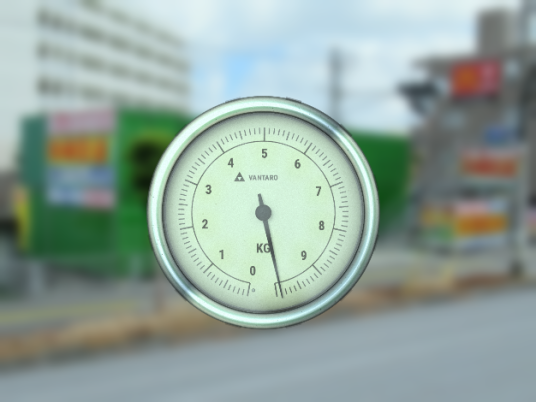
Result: 9.9,kg
